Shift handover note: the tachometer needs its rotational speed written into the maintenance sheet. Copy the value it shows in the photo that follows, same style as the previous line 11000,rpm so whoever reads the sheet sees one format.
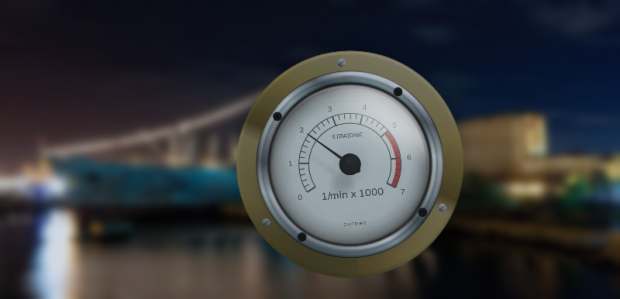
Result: 2000,rpm
